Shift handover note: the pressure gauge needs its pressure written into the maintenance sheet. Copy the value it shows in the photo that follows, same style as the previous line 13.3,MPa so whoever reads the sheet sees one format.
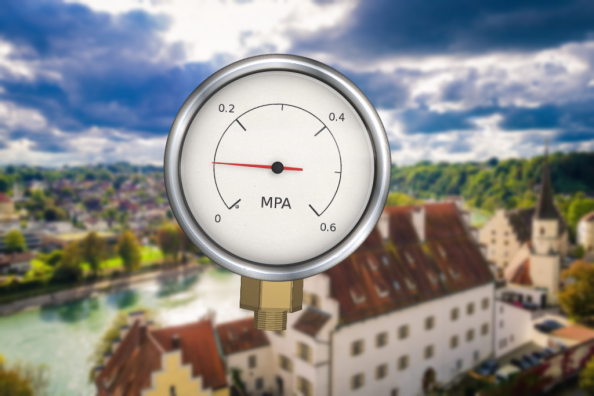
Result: 0.1,MPa
